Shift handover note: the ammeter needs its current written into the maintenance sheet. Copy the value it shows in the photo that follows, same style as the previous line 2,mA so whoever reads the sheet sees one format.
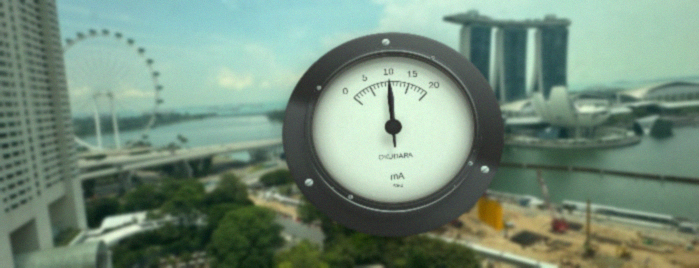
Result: 10,mA
